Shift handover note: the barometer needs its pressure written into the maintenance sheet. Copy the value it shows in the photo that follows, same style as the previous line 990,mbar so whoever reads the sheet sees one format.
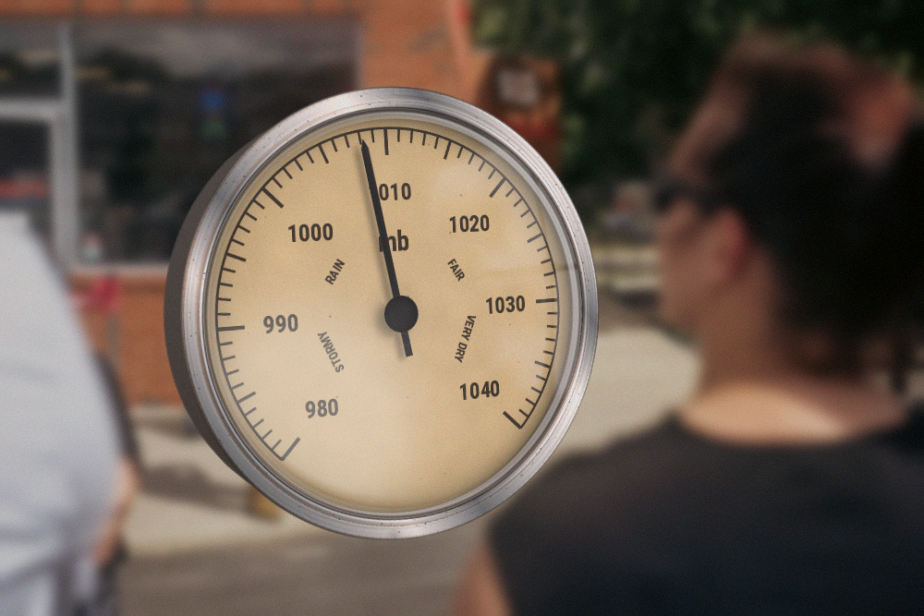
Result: 1008,mbar
